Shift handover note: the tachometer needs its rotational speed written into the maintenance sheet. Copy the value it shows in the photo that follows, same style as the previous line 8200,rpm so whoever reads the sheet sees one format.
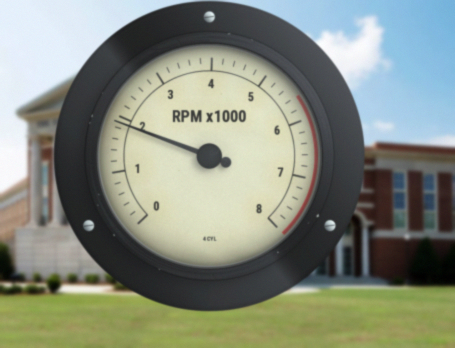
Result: 1900,rpm
